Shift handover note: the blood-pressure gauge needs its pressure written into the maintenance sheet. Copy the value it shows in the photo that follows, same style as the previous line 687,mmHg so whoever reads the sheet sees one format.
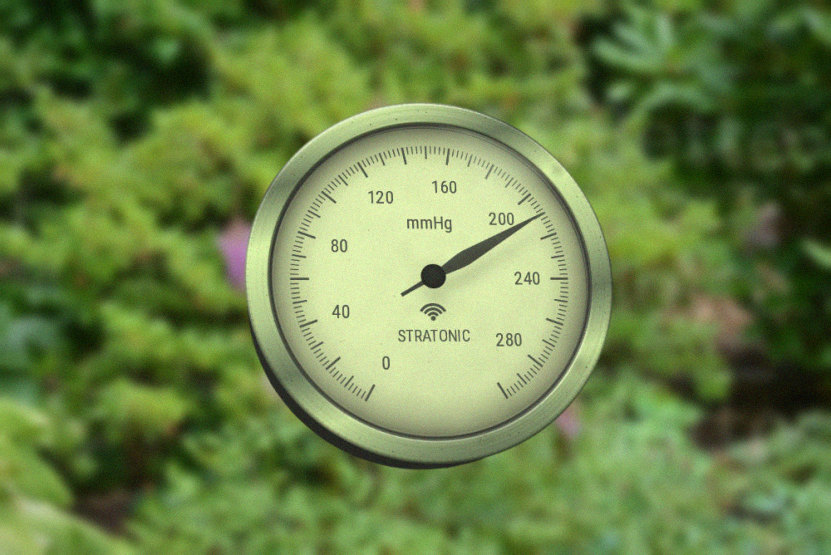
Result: 210,mmHg
